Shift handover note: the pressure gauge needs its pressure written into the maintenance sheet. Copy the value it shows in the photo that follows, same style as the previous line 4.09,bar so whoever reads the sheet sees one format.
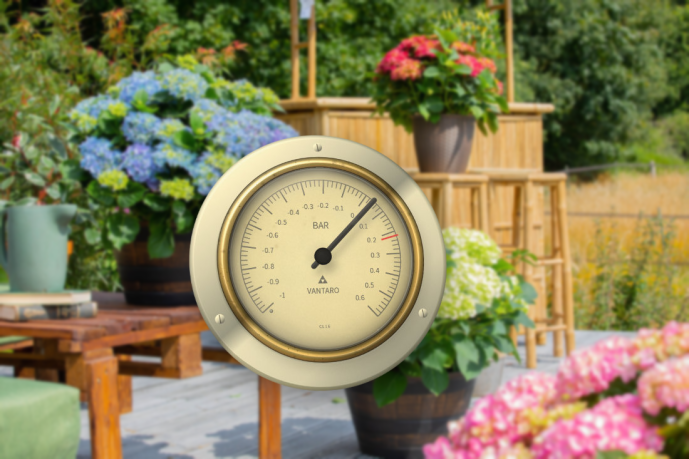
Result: 0.04,bar
